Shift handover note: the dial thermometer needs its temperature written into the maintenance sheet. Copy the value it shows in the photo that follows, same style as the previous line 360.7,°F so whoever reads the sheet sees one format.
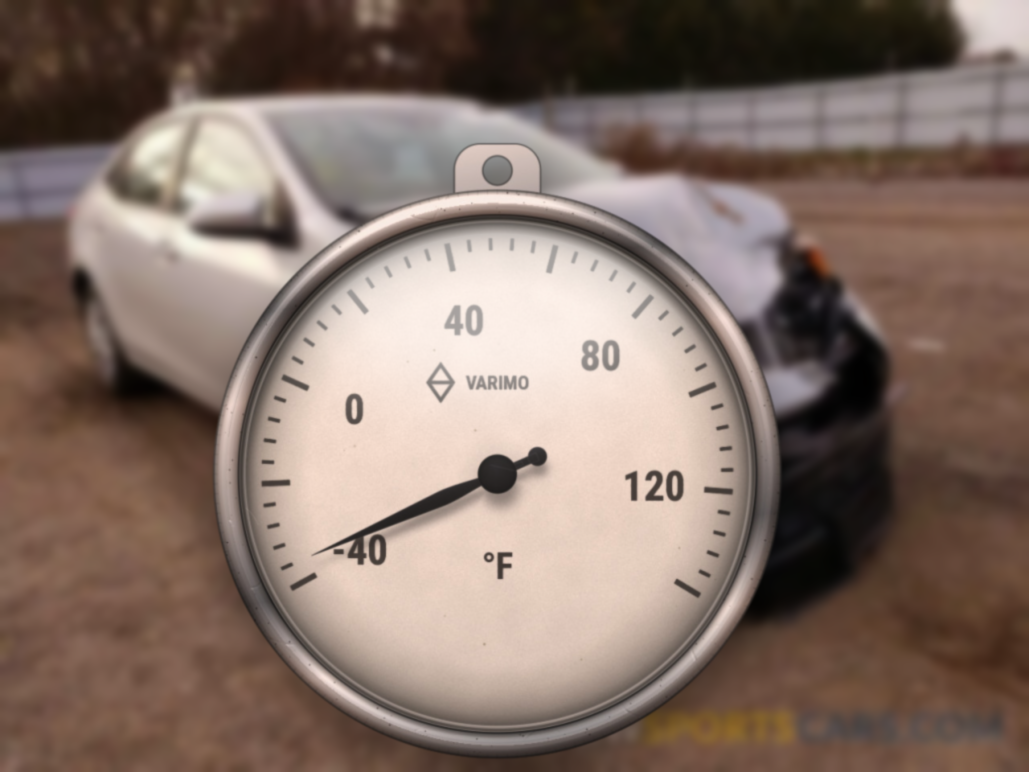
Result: -36,°F
